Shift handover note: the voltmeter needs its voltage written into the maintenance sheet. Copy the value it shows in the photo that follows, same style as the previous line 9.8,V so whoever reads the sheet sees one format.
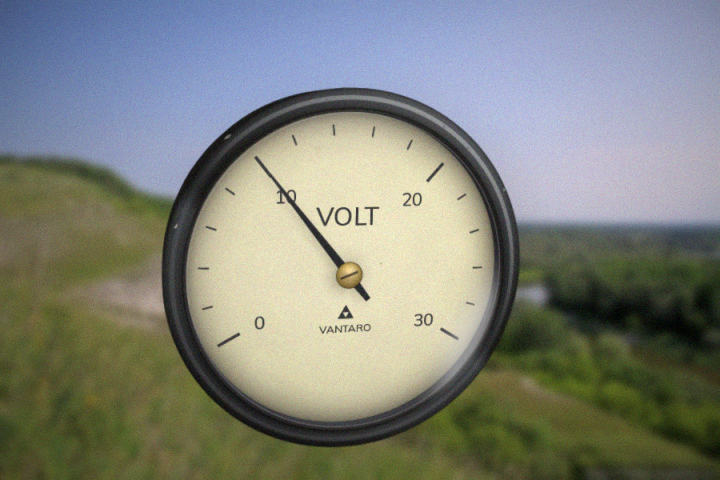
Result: 10,V
